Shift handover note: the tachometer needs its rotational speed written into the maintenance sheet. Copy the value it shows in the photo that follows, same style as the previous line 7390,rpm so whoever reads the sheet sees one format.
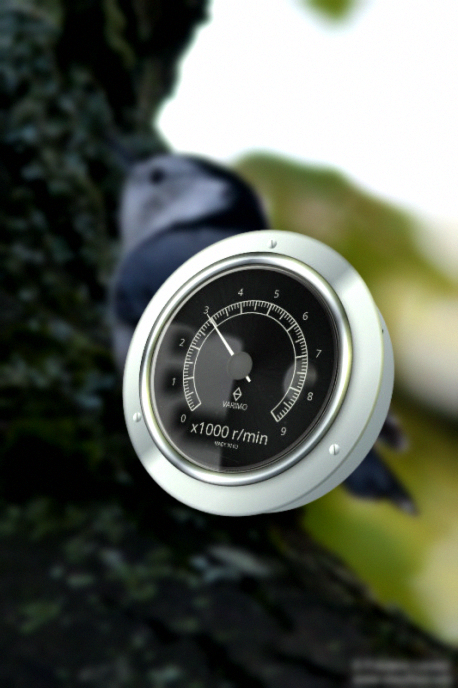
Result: 3000,rpm
